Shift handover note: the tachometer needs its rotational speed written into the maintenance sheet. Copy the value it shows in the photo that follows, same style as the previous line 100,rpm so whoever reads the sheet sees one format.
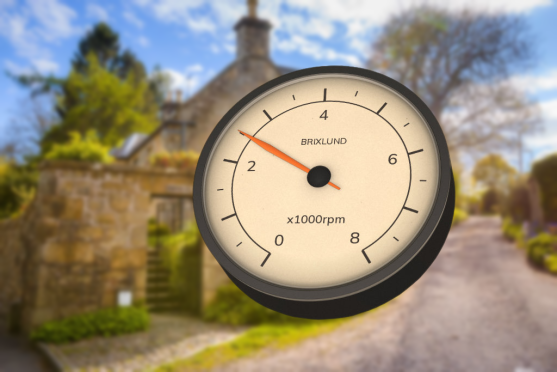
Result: 2500,rpm
